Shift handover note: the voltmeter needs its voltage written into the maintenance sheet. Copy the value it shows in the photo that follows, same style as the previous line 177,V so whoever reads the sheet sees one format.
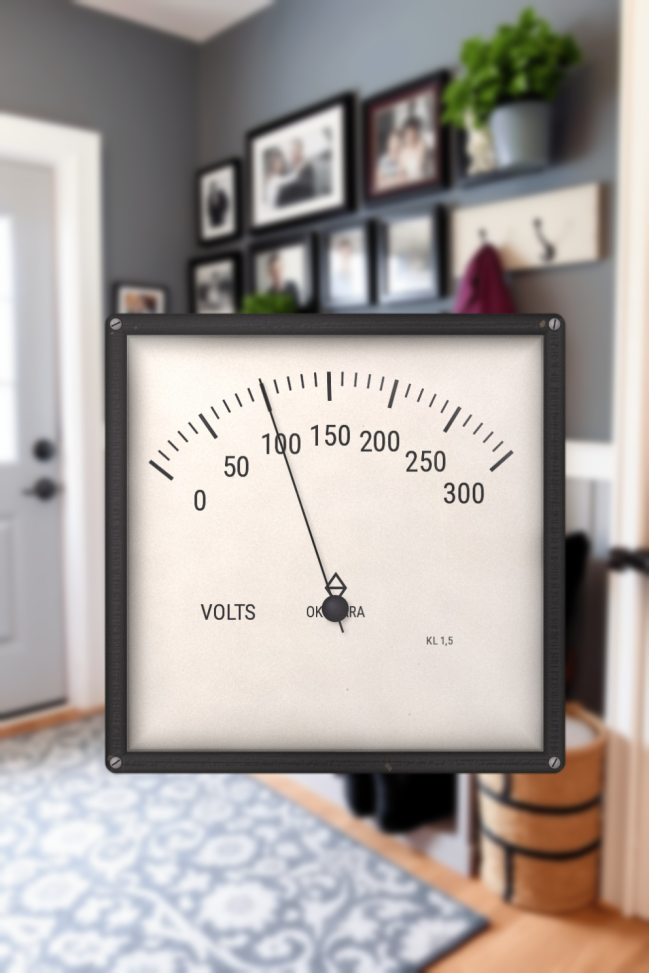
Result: 100,V
